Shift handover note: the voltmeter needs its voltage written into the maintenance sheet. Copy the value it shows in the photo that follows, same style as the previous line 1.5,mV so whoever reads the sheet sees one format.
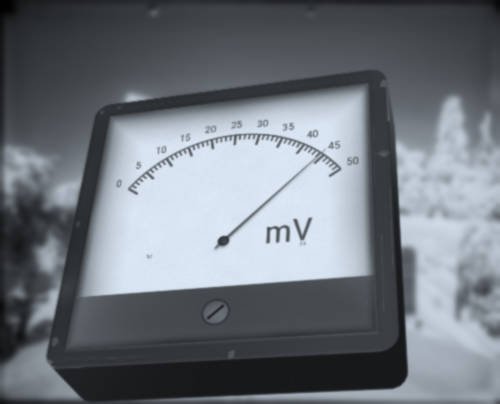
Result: 45,mV
